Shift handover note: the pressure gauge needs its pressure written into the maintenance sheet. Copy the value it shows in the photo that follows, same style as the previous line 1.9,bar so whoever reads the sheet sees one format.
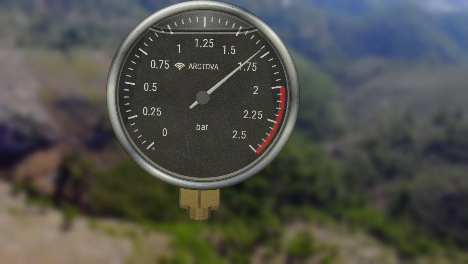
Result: 1.7,bar
